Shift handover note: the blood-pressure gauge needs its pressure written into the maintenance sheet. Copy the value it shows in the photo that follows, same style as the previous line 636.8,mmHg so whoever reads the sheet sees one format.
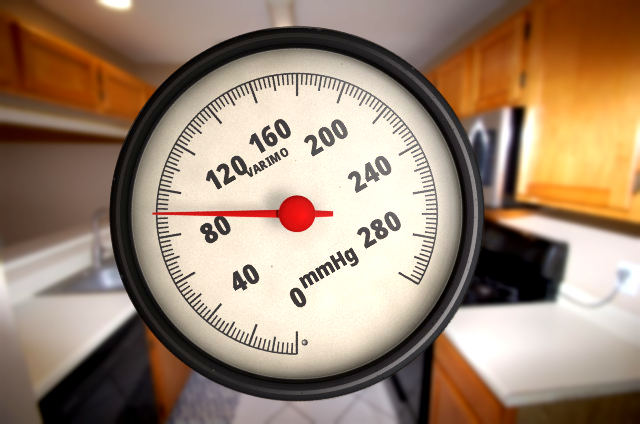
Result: 90,mmHg
